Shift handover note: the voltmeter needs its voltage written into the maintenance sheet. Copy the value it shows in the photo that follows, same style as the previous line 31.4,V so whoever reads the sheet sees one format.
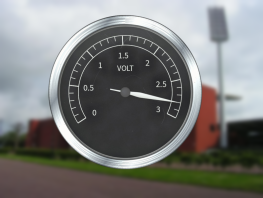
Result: 2.8,V
